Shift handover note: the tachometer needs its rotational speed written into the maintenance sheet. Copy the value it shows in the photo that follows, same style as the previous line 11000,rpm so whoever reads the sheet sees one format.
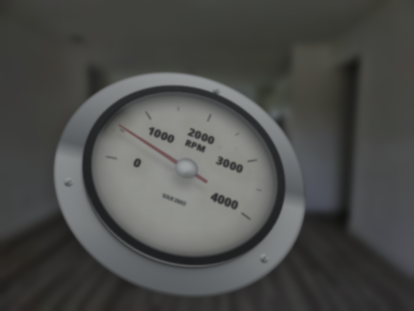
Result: 500,rpm
